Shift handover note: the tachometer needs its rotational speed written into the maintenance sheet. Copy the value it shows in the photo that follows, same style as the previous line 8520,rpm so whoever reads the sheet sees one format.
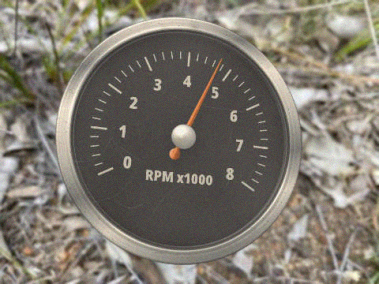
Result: 4700,rpm
